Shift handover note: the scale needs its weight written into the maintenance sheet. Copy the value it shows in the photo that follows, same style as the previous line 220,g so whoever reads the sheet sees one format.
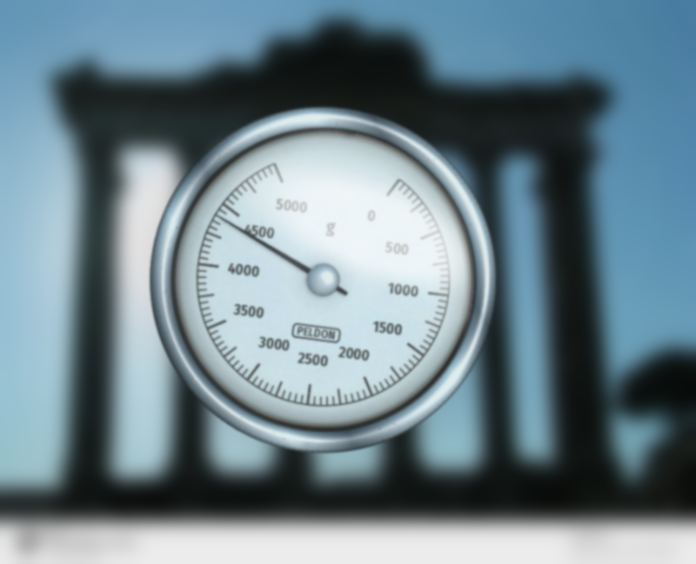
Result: 4400,g
